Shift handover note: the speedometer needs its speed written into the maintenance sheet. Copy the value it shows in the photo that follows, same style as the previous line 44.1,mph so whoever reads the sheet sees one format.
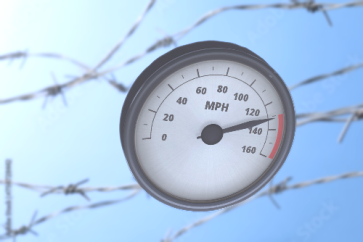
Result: 130,mph
